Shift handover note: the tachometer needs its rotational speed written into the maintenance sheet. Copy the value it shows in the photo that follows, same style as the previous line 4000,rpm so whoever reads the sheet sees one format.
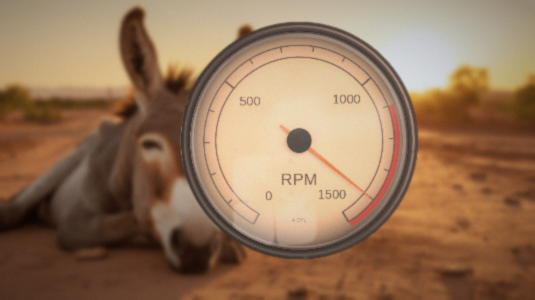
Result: 1400,rpm
